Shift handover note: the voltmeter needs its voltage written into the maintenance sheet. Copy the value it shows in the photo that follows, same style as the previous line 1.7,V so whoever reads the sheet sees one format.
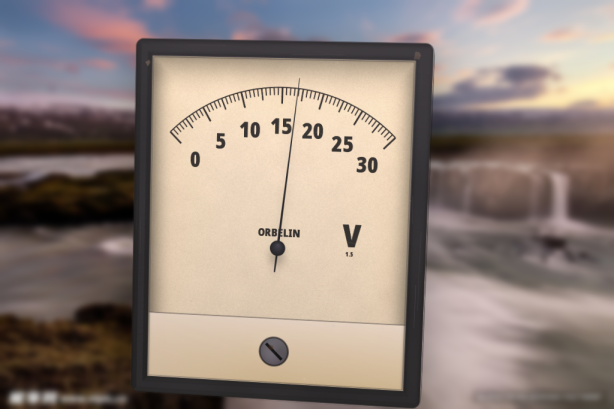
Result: 17,V
